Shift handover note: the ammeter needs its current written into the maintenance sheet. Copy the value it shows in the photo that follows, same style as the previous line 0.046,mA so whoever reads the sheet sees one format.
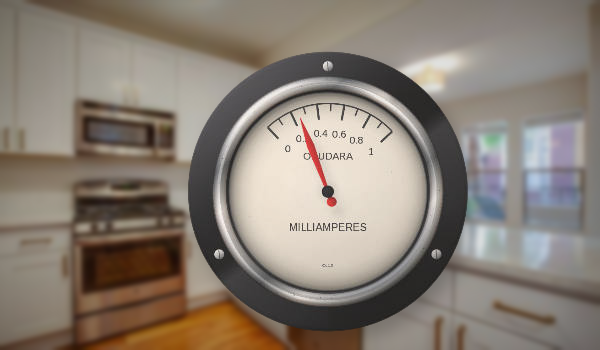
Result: 0.25,mA
